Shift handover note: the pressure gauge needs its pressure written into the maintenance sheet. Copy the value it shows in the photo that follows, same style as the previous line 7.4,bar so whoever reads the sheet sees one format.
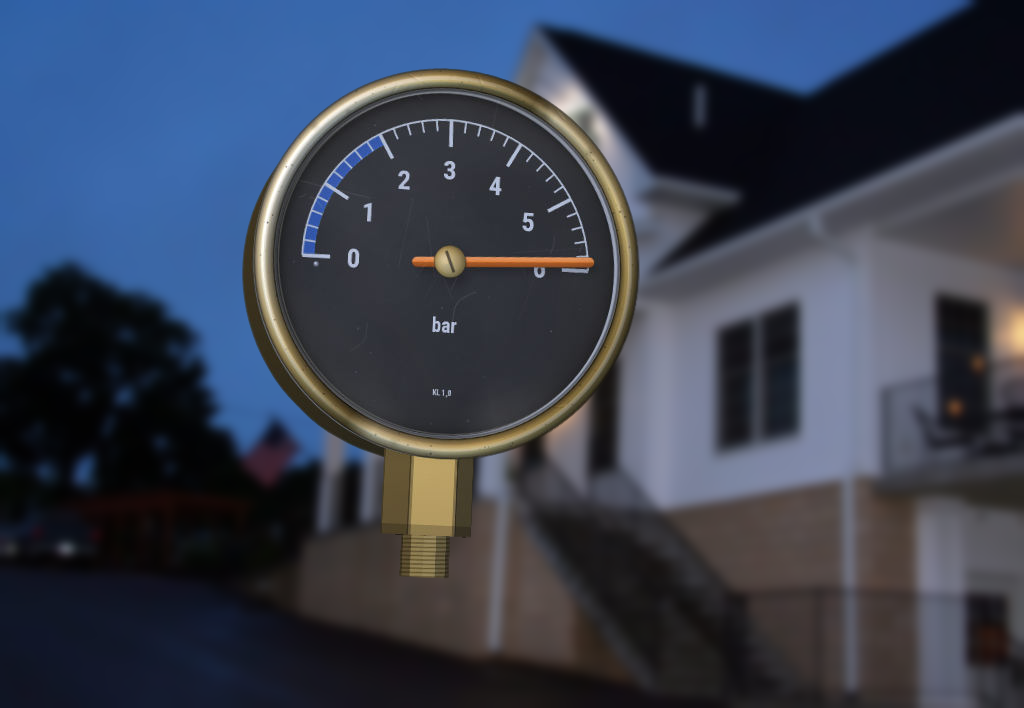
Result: 5.9,bar
